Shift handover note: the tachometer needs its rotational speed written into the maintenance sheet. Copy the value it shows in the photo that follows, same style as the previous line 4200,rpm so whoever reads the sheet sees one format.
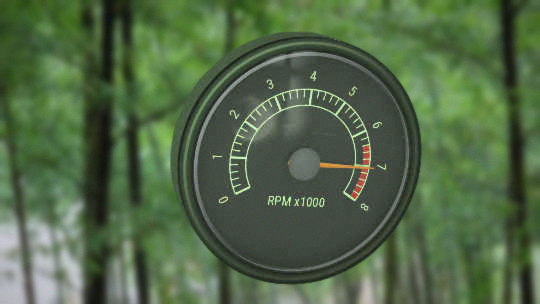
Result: 7000,rpm
